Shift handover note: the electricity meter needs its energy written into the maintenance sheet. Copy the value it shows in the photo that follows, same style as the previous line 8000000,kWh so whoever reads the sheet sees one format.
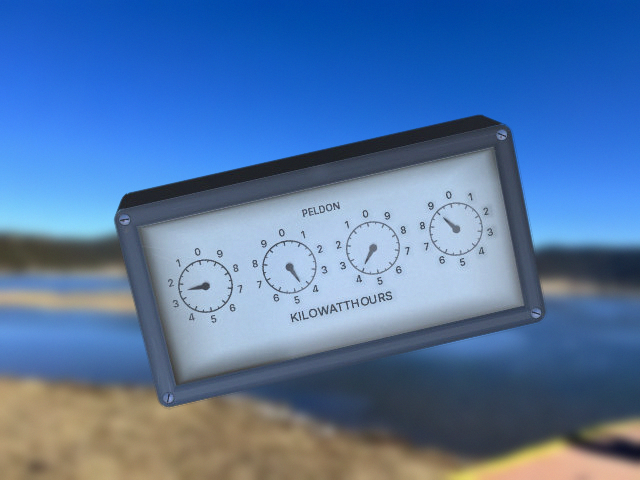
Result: 2439,kWh
